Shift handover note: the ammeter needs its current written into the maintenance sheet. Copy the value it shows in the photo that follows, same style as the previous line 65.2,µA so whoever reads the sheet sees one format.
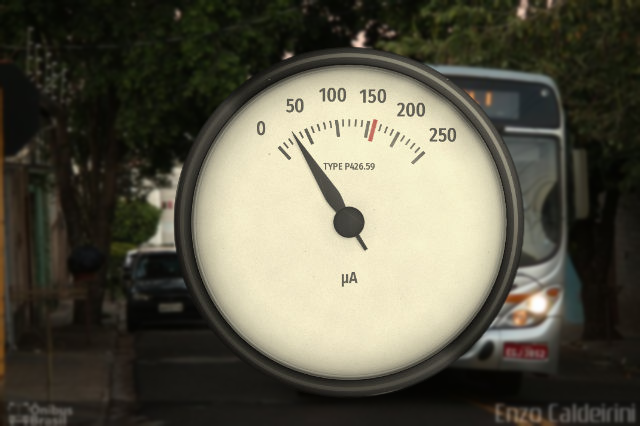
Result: 30,µA
